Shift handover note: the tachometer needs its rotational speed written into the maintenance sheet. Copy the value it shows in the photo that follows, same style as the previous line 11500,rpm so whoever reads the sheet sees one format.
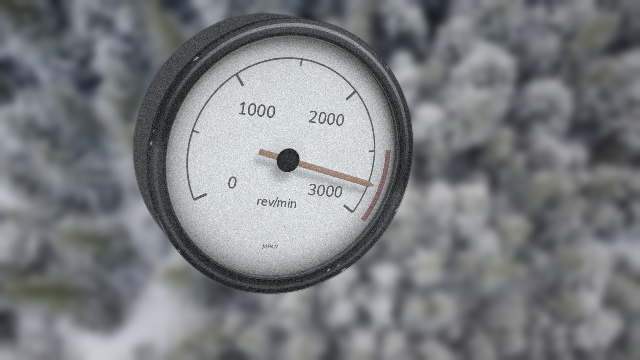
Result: 2750,rpm
